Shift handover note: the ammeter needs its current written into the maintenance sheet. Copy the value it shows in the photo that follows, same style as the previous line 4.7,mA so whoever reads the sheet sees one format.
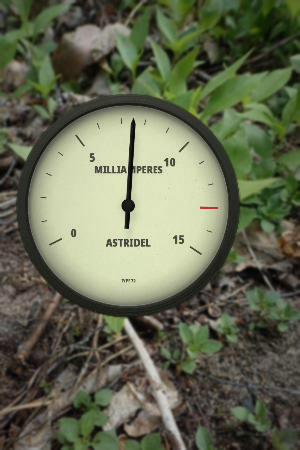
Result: 7.5,mA
